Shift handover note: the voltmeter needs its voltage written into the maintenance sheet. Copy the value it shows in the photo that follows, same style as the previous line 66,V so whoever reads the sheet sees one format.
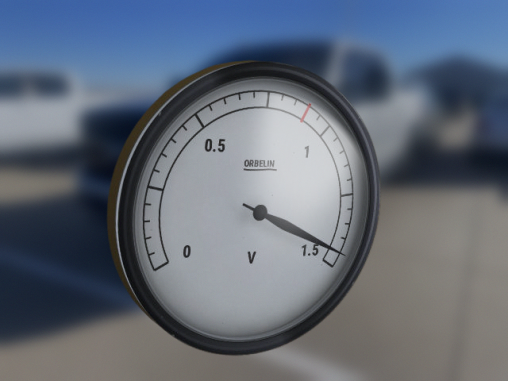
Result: 1.45,V
